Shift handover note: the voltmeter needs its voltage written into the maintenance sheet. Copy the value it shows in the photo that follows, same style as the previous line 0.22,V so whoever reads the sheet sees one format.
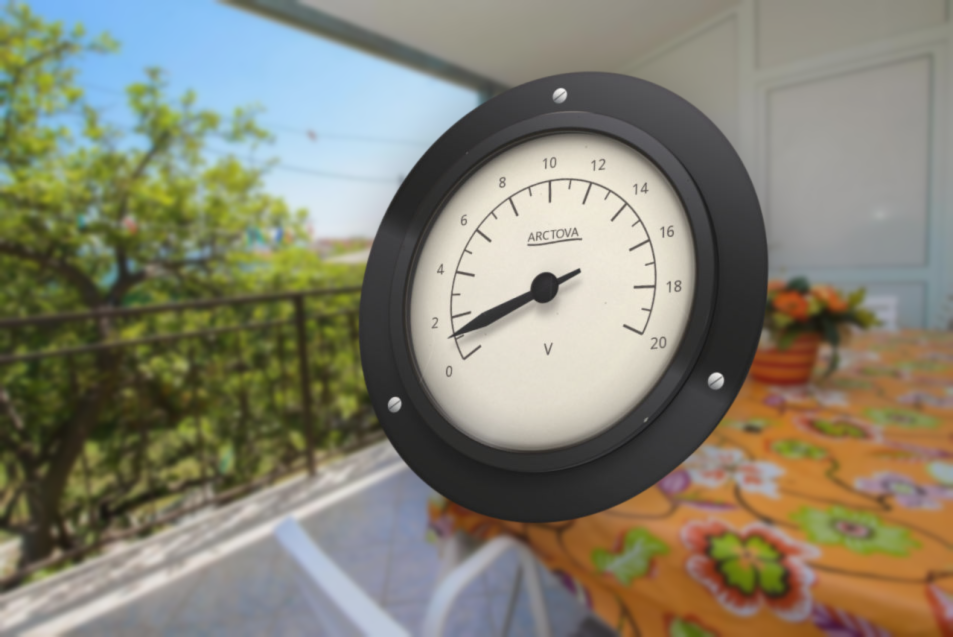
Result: 1,V
